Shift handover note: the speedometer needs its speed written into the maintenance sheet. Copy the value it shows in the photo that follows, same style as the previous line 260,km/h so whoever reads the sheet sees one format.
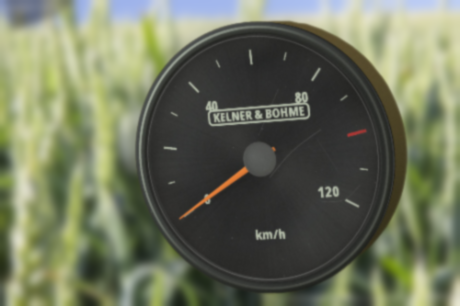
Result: 0,km/h
